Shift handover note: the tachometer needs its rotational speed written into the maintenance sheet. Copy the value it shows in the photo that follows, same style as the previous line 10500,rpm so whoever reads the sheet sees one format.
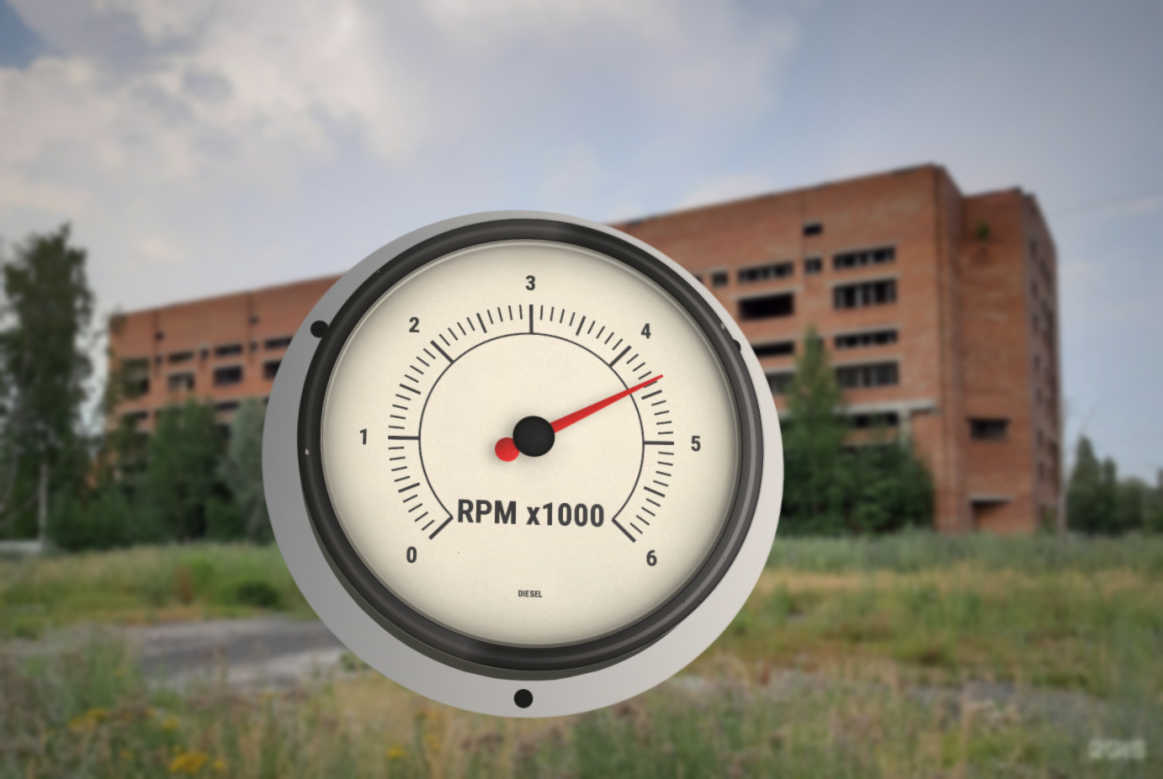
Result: 4400,rpm
